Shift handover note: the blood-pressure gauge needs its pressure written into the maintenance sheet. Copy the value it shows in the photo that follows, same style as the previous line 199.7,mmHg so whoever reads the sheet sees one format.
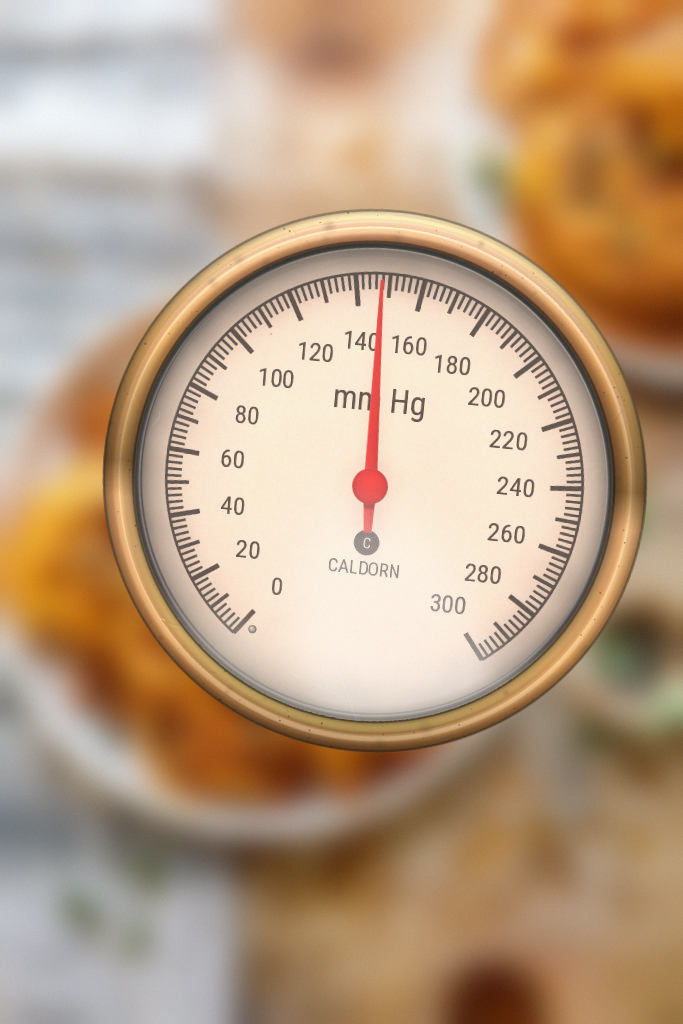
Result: 148,mmHg
